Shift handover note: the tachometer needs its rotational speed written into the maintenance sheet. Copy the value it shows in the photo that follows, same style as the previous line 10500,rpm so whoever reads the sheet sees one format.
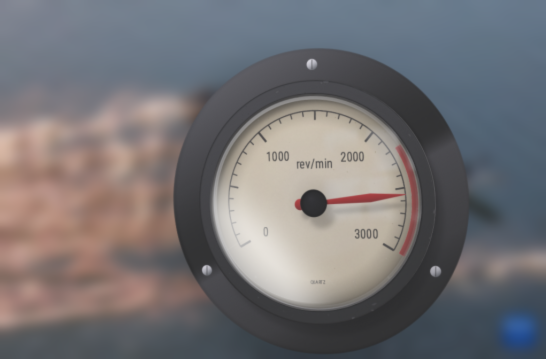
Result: 2550,rpm
